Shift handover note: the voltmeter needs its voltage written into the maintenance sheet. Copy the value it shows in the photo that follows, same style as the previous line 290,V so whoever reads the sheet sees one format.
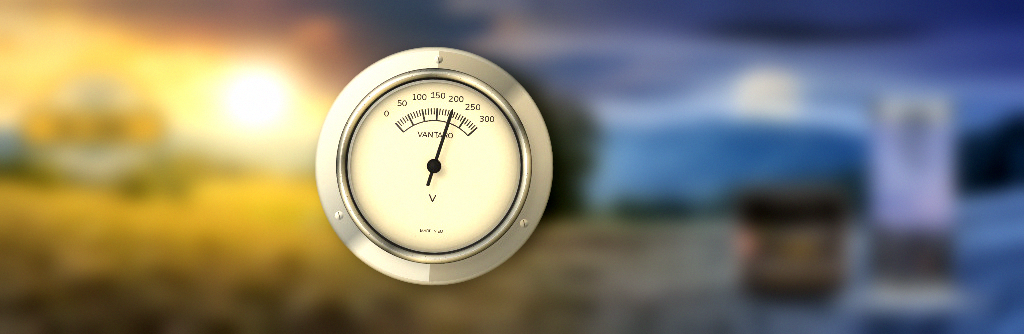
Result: 200,V
